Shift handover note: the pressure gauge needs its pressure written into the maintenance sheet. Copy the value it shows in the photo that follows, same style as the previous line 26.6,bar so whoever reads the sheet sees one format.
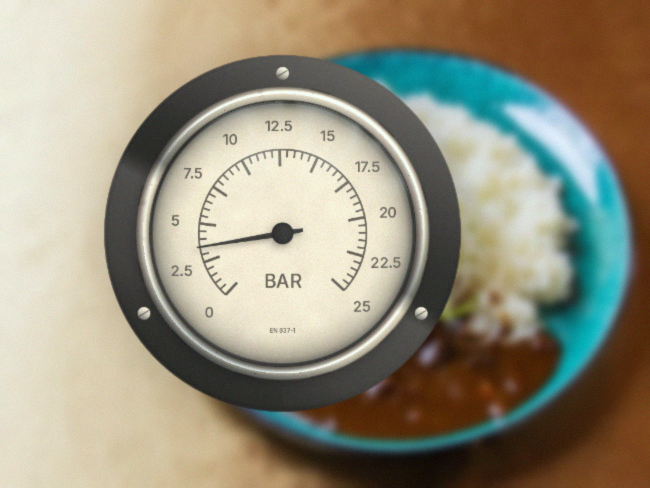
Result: 3.5,bar
